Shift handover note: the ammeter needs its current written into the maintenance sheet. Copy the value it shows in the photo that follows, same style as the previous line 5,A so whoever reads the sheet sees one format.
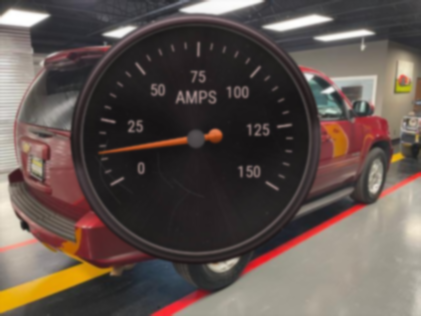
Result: 12.5,A
